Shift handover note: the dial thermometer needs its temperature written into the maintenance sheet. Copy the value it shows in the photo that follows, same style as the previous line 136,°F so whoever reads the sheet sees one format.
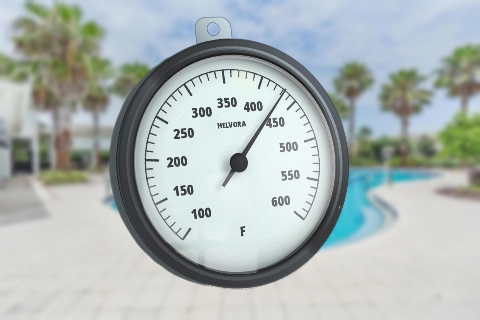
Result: 430,°F
